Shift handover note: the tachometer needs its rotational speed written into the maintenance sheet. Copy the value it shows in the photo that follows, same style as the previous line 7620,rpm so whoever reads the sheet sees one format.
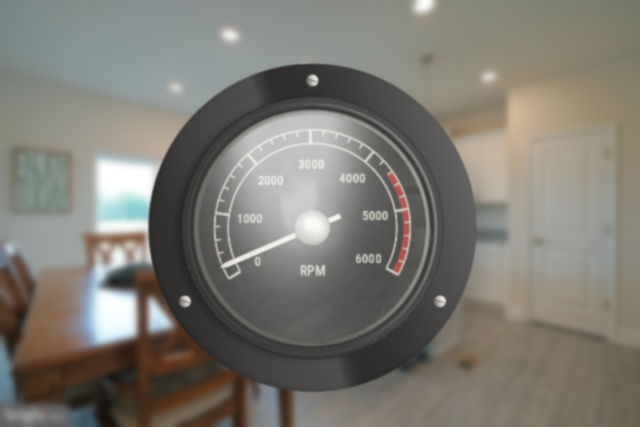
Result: 200,rpm
